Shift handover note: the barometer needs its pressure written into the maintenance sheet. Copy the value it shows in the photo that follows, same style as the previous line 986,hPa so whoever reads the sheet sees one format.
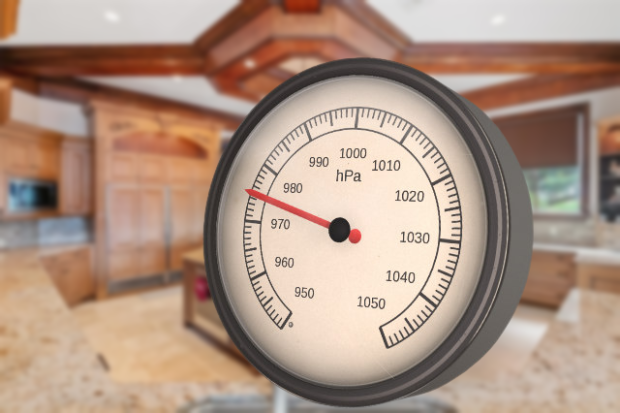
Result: 975,hPa
